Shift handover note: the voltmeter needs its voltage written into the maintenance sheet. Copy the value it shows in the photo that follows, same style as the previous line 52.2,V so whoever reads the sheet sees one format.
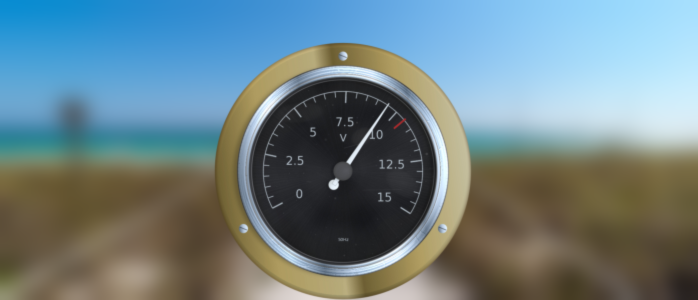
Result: 9.5,V
